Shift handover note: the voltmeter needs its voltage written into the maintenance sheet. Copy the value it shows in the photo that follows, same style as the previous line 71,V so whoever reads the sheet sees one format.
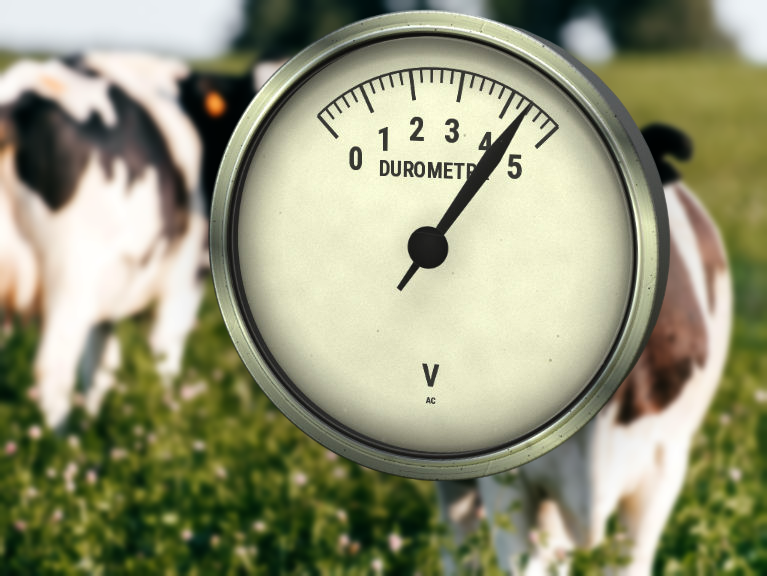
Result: 4.4,V
